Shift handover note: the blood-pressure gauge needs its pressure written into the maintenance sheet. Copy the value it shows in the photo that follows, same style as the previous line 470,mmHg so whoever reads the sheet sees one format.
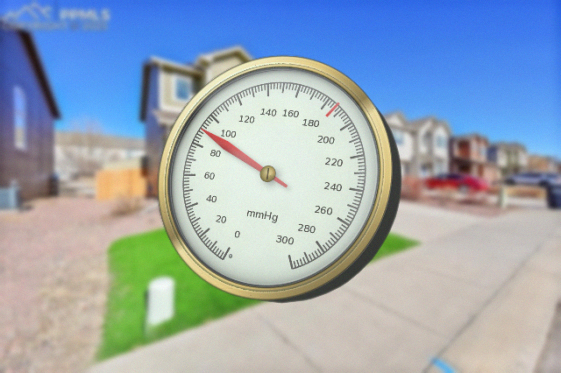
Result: 90,mmHg
